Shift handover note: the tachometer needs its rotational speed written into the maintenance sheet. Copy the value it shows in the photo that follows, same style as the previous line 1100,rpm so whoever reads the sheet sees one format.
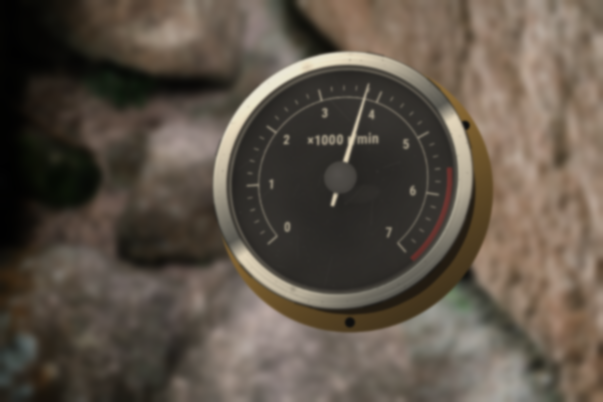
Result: 3800,rpm
